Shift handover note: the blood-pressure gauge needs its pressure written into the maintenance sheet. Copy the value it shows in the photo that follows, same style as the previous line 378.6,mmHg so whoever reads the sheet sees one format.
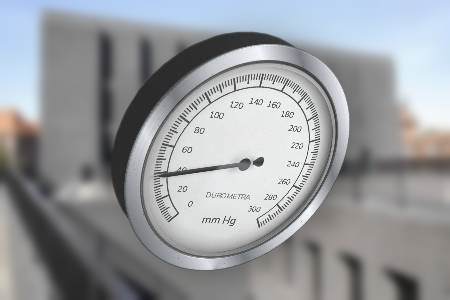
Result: 40,mmHg
